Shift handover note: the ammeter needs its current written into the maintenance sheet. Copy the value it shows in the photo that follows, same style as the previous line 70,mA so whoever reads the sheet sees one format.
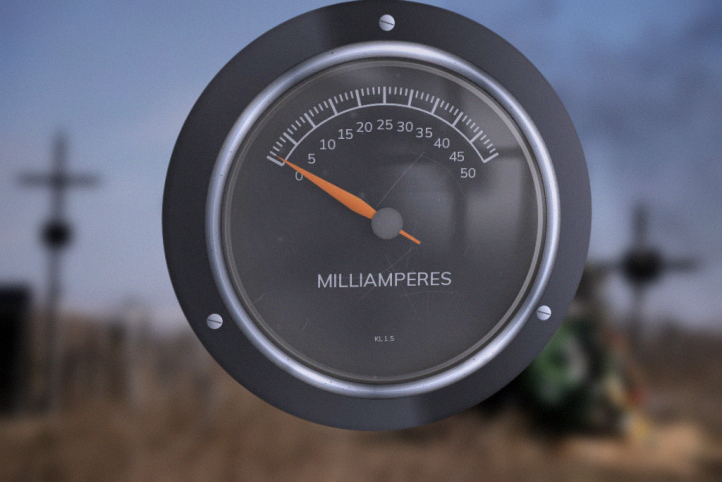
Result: 1,mA
